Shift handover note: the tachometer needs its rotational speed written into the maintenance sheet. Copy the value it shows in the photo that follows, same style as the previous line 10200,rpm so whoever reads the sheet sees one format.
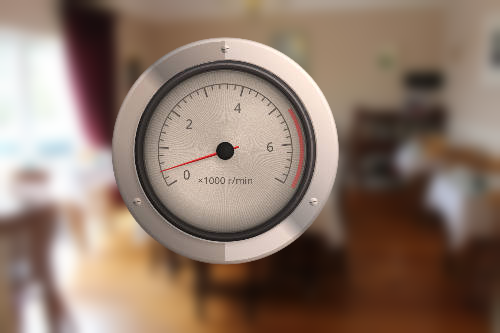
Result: 400,rpm
